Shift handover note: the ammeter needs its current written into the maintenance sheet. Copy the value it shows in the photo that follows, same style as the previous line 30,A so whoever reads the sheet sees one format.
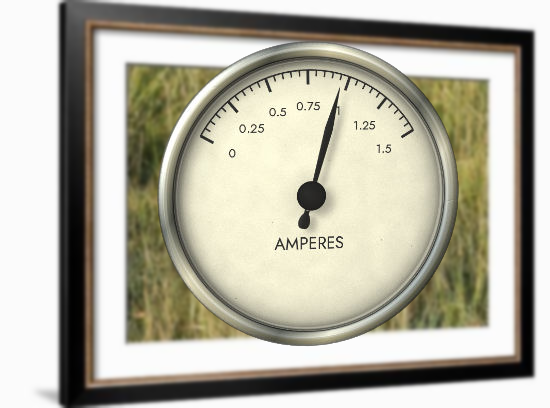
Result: 0.95,A
